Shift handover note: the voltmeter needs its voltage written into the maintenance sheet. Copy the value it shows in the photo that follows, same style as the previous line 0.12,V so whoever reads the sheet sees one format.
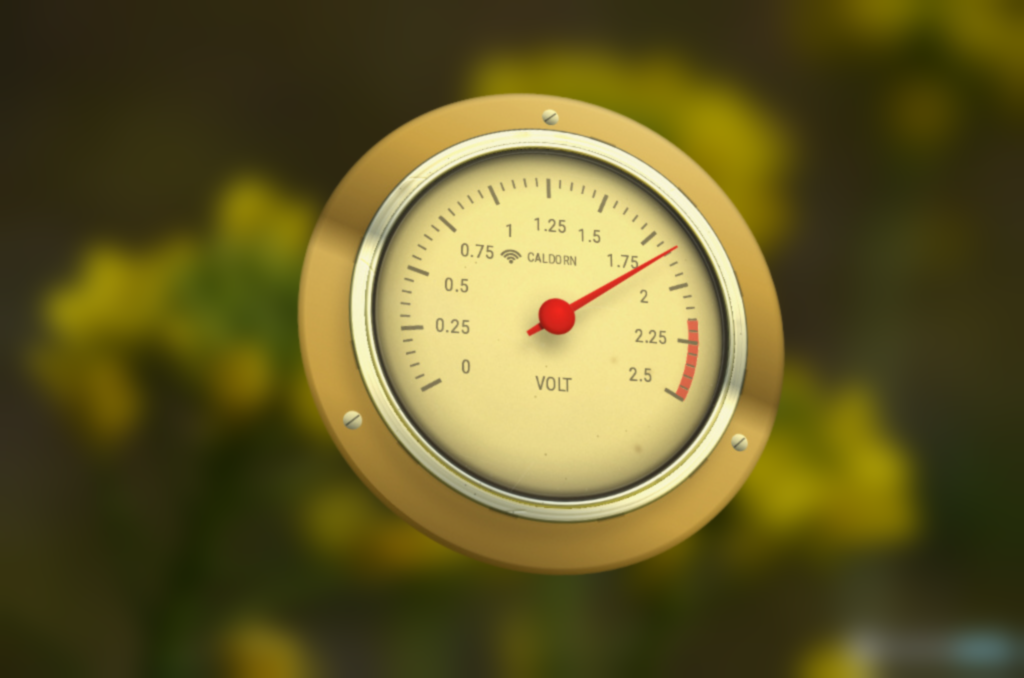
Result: 1.85,V
